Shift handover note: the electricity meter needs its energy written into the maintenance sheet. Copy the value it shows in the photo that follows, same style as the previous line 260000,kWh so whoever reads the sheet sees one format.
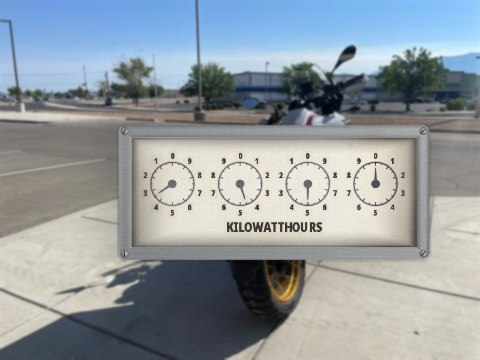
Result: 3450,kWh
